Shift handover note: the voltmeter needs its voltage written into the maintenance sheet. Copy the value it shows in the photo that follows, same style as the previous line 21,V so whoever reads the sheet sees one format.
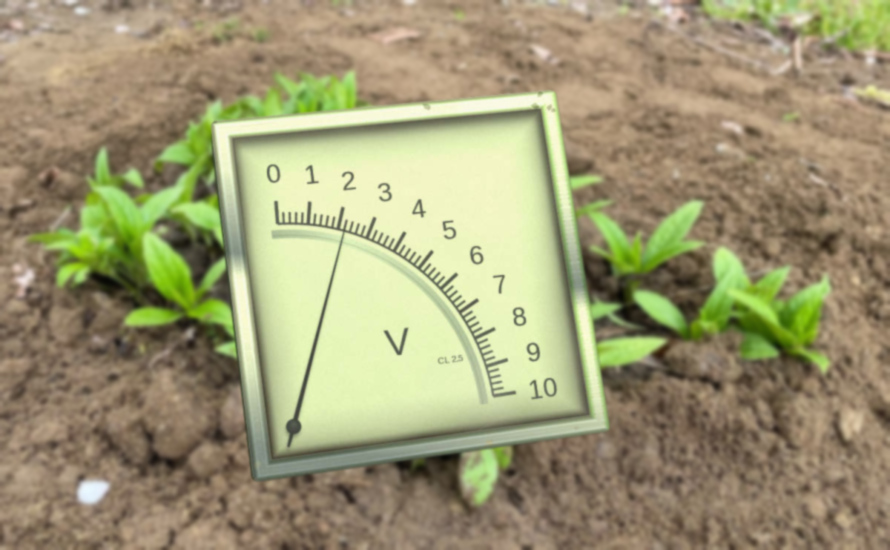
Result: 2.2,V
